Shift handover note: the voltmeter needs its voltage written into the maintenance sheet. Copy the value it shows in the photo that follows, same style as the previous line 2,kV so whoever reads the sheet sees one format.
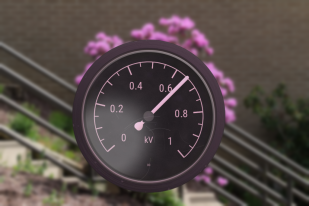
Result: 0.65,kV
